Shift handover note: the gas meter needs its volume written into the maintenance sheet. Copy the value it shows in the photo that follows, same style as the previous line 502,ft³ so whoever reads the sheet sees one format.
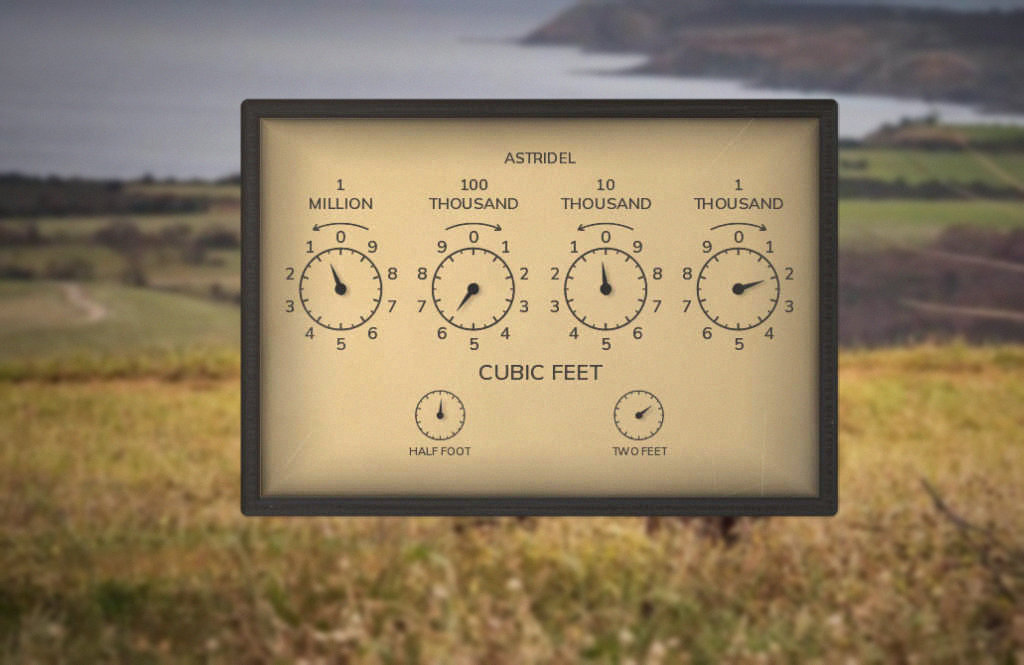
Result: 60200,ft³
